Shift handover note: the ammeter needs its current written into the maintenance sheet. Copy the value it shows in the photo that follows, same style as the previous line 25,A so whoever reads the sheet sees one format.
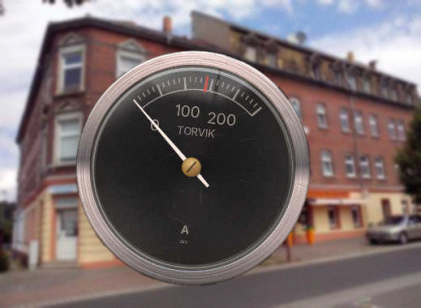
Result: 0,A
